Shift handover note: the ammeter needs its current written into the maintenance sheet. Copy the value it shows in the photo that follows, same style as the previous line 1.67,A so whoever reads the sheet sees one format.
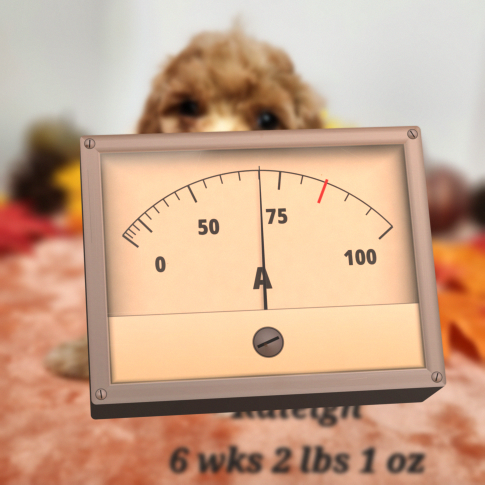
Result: 70,A
